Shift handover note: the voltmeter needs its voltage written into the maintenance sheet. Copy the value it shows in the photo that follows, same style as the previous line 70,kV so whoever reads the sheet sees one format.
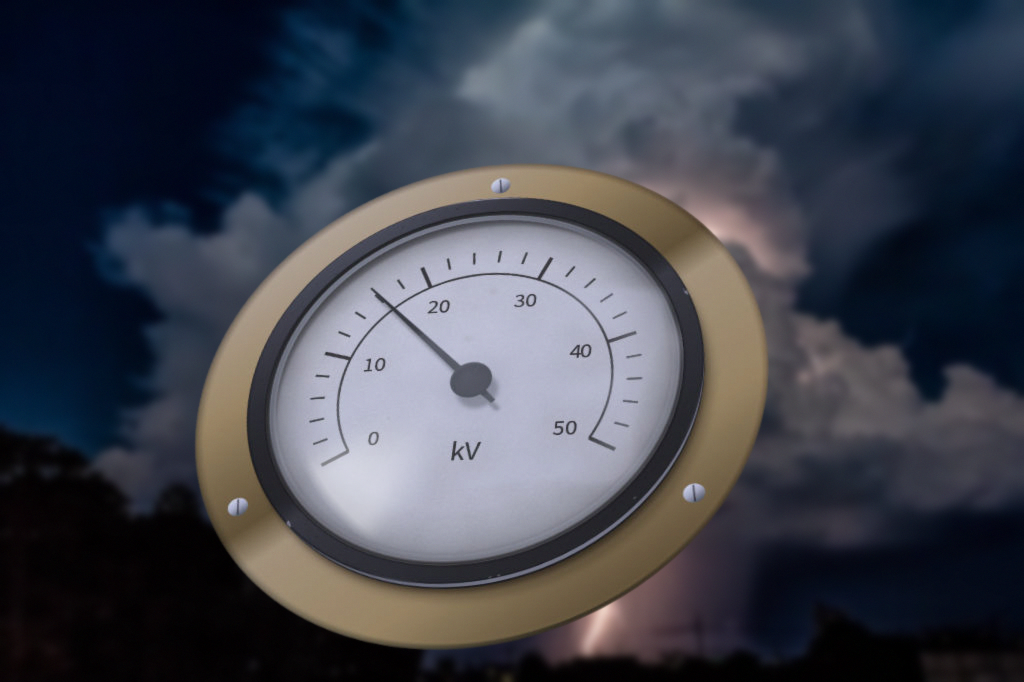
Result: 16,kV
